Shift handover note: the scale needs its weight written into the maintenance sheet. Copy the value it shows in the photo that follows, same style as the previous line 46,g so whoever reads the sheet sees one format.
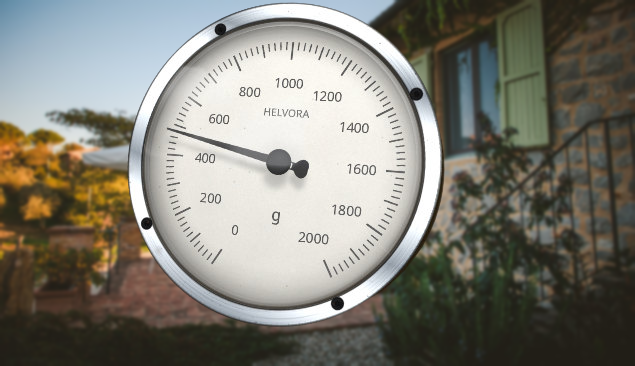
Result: 480,g
